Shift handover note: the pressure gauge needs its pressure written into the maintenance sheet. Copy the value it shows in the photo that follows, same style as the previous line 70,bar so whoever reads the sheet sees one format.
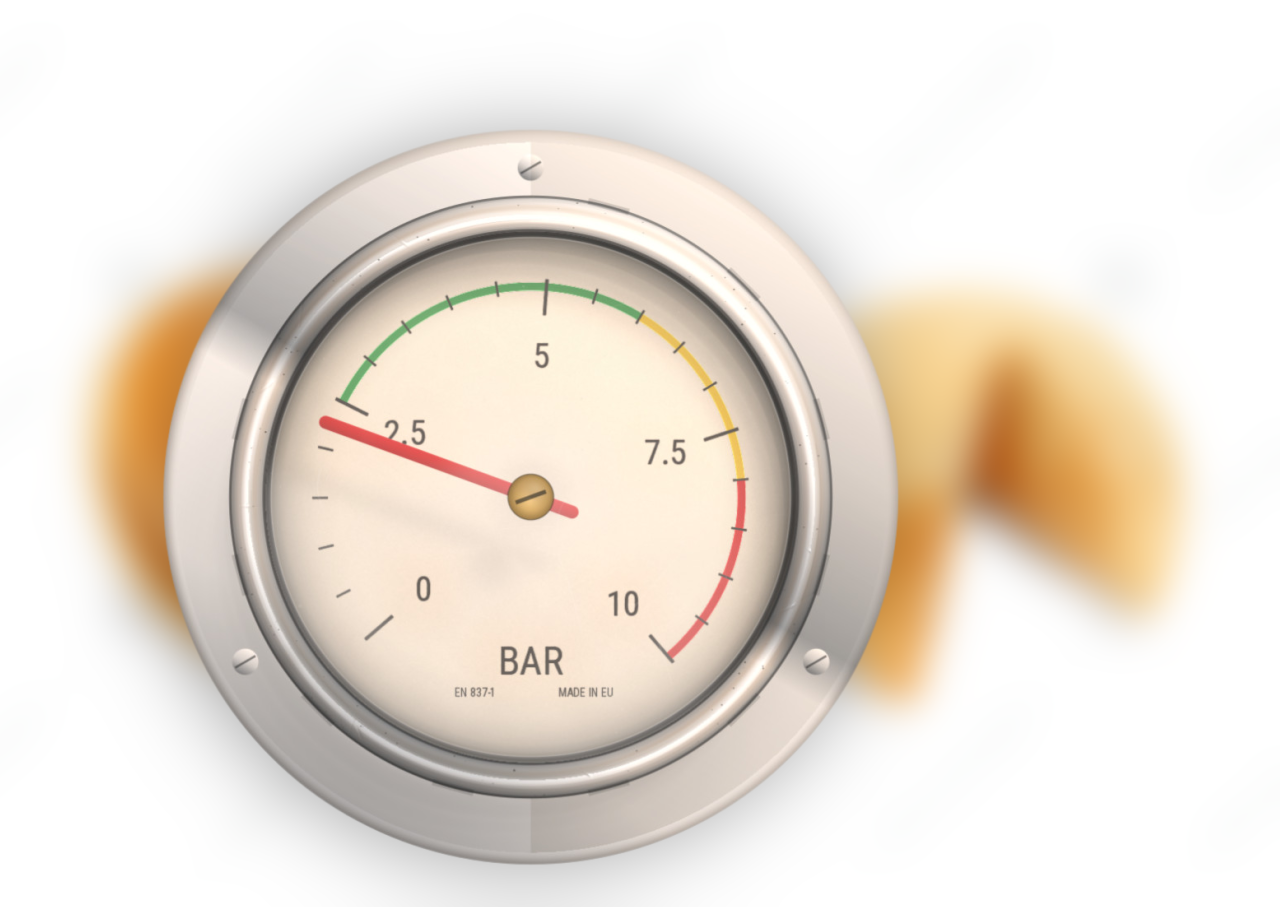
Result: 2.25,bar
